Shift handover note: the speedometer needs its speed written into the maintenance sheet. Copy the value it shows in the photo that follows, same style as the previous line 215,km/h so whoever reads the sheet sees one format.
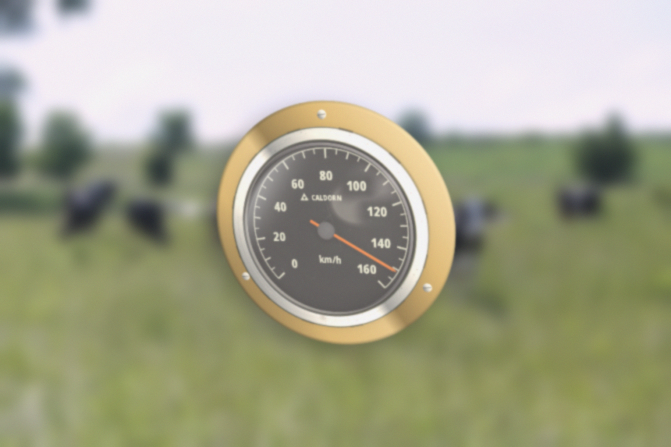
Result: 150,km/h
